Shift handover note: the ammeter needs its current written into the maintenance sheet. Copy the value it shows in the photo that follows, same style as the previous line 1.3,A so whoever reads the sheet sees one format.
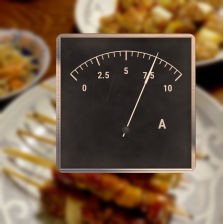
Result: 7.5,A
